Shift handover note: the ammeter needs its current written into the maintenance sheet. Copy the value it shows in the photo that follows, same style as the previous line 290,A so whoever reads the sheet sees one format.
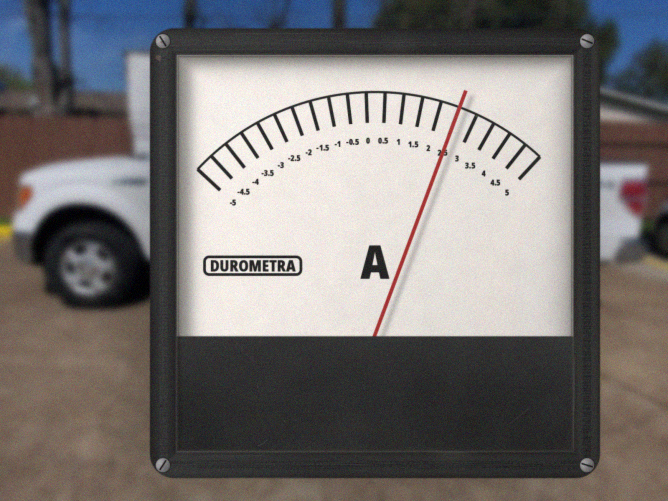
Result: 2.5,A
